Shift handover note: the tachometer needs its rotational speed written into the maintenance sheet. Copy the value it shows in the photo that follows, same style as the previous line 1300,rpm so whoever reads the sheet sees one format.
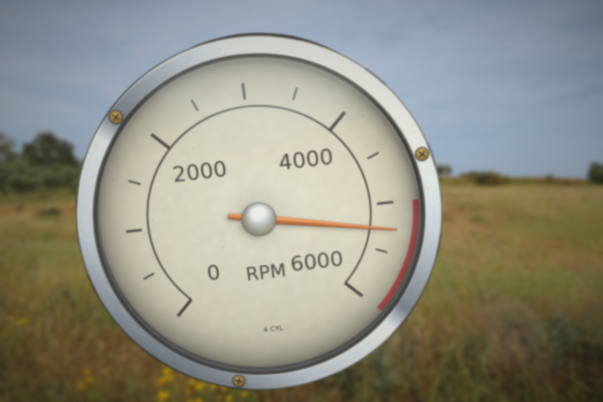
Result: 5250,rpm
